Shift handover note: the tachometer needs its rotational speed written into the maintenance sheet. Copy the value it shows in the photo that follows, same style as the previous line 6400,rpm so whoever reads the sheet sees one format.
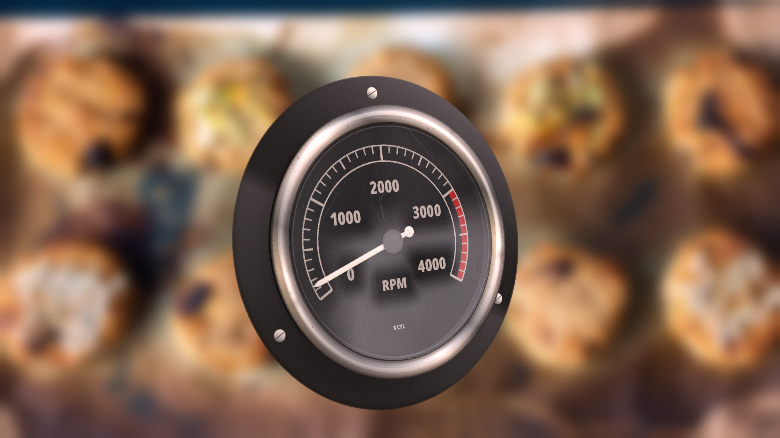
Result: 150,rpm
